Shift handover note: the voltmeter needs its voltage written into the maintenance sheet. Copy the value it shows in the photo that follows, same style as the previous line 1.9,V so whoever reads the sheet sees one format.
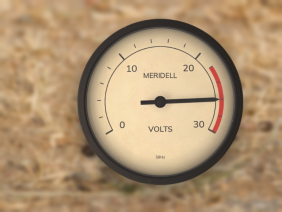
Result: 26,V
